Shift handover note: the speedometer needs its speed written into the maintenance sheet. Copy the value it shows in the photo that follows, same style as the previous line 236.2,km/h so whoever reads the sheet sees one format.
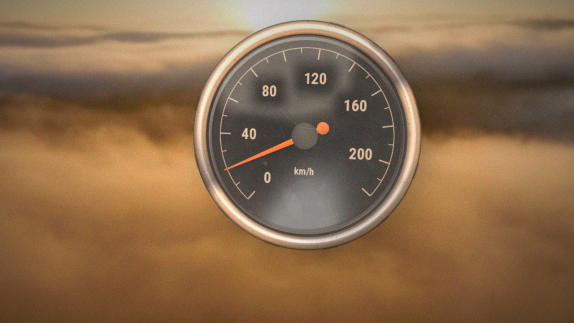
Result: 20,km/h
